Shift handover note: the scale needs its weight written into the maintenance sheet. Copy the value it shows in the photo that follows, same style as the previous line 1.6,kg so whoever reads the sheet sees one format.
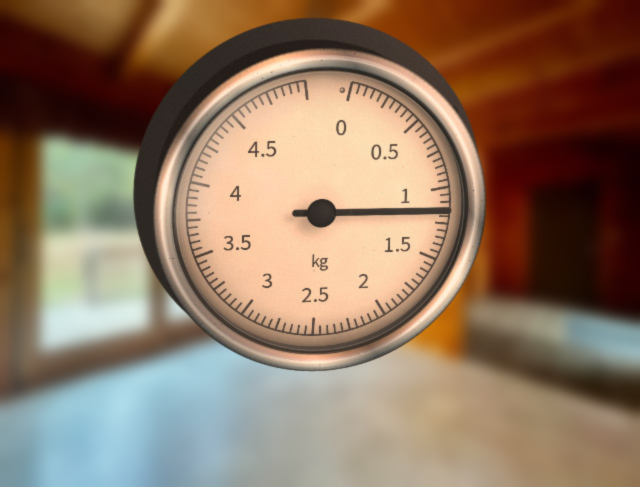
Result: 1.15,kg
